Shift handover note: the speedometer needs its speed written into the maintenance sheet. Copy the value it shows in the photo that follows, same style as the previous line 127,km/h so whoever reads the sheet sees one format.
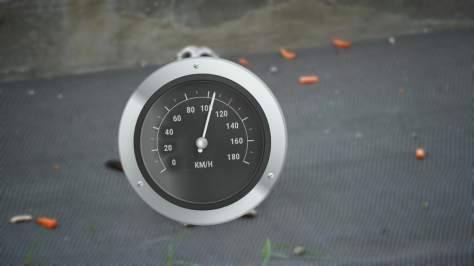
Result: 105,km/h
